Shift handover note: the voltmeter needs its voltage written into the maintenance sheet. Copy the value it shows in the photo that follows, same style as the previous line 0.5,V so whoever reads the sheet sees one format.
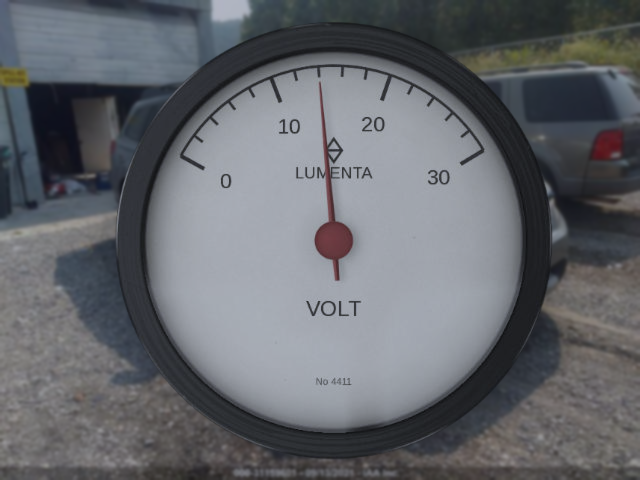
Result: 14,V
